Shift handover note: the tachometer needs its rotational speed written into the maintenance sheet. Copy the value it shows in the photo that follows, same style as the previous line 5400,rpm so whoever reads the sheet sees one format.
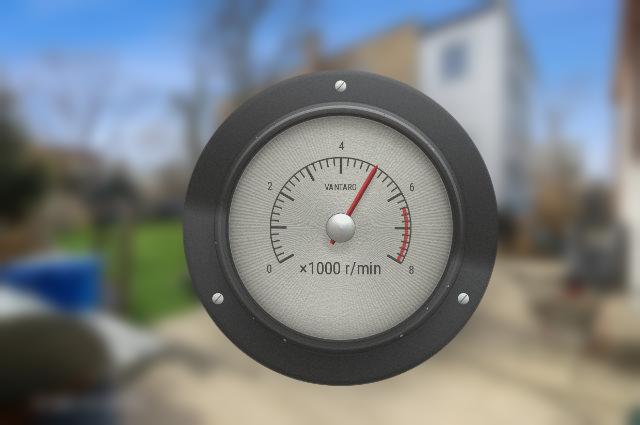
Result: 5000,rpm
